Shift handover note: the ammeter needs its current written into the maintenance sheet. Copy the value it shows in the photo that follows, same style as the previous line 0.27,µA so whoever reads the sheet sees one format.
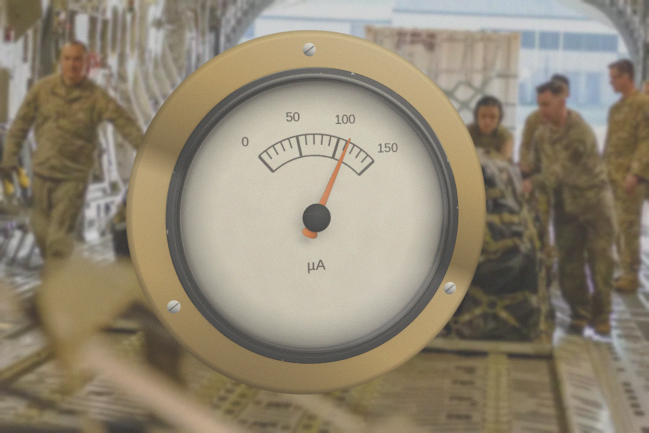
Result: 110,µA
